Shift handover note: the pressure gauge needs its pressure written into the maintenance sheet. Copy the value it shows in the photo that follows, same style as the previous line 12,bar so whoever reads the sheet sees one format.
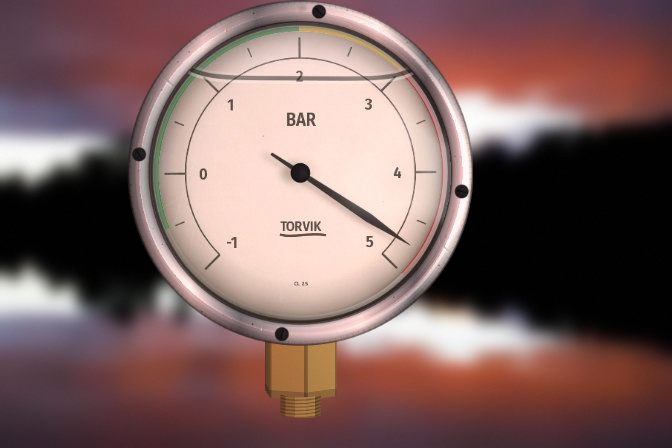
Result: 4.75,bar
